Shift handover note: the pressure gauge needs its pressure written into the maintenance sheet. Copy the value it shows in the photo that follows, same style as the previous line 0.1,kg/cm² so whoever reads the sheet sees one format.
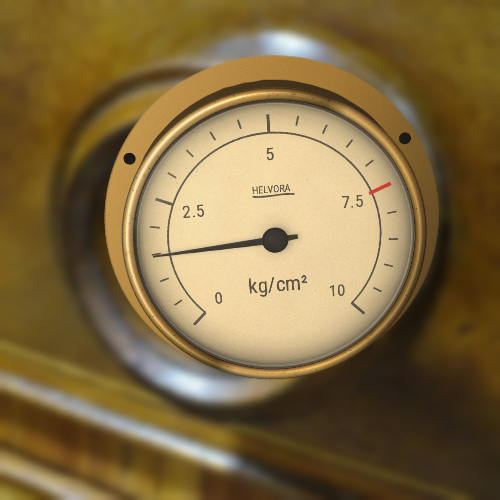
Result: 1.5,kg/cm²
